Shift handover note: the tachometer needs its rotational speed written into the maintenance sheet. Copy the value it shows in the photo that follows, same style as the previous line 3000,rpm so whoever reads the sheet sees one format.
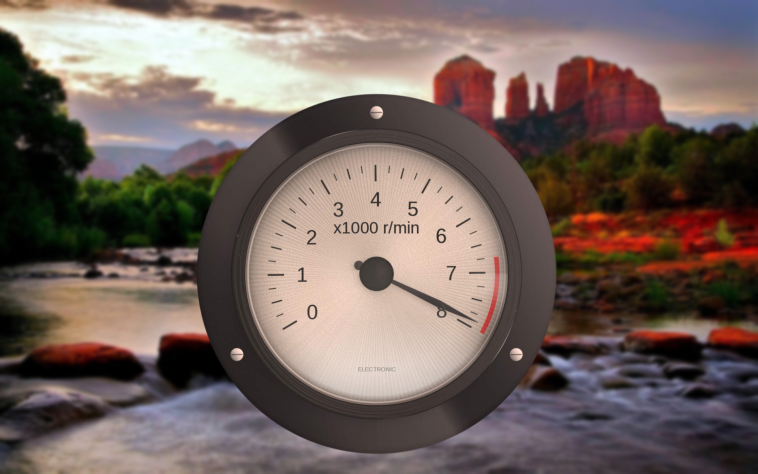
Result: 7875,rpm
